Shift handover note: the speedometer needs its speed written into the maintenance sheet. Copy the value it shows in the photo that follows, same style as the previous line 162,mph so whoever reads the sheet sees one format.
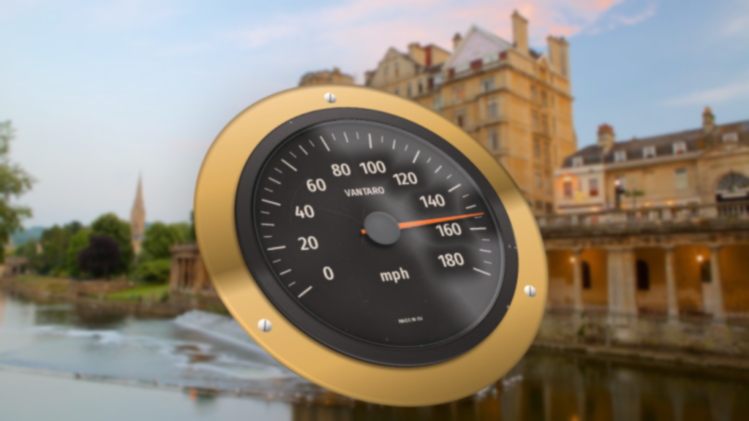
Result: 155,mph
